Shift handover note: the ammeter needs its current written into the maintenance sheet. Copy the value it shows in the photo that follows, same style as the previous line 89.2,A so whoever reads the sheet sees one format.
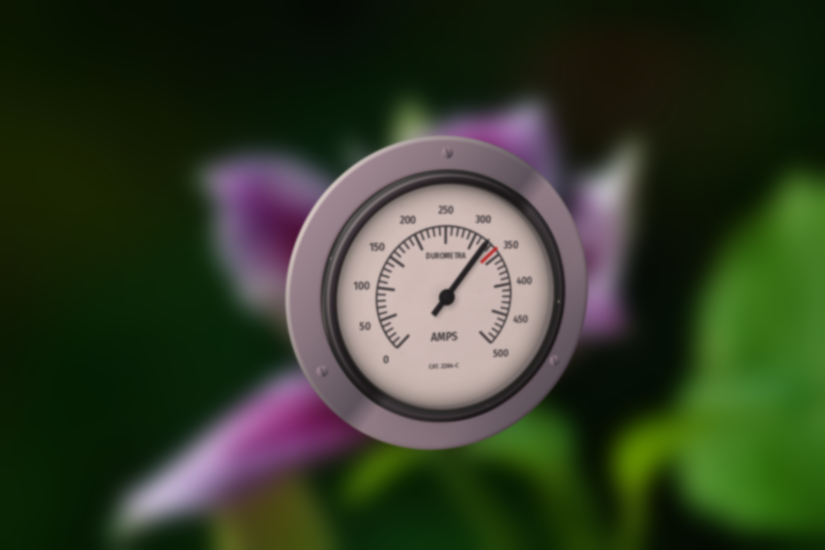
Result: 320,A
